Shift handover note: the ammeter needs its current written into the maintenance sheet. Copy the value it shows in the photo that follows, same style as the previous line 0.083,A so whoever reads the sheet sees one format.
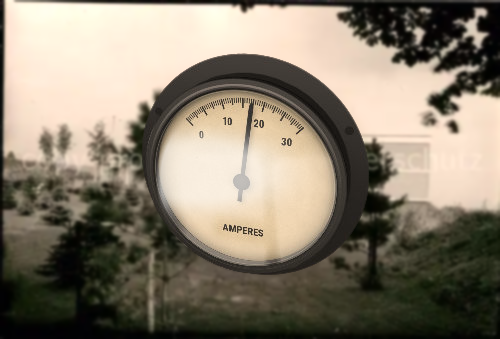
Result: 17.5,A
